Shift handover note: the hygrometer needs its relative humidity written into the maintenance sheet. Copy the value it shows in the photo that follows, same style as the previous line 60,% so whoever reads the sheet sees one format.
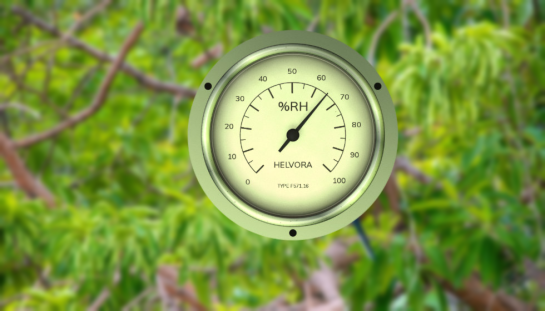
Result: 65,%
